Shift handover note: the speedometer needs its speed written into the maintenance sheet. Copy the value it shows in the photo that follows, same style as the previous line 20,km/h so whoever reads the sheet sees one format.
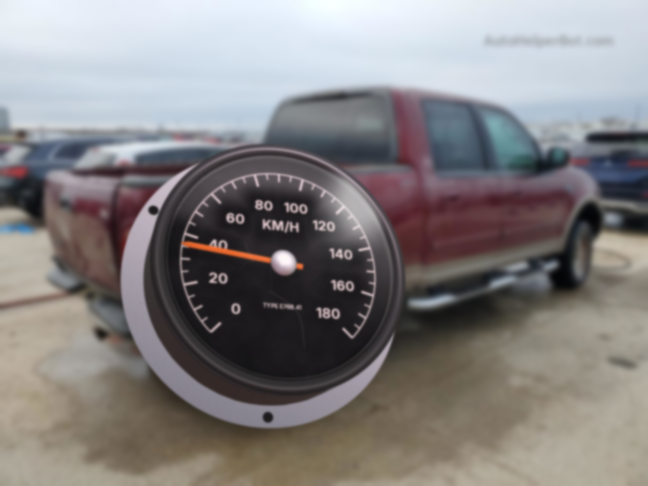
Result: 35,km/h
